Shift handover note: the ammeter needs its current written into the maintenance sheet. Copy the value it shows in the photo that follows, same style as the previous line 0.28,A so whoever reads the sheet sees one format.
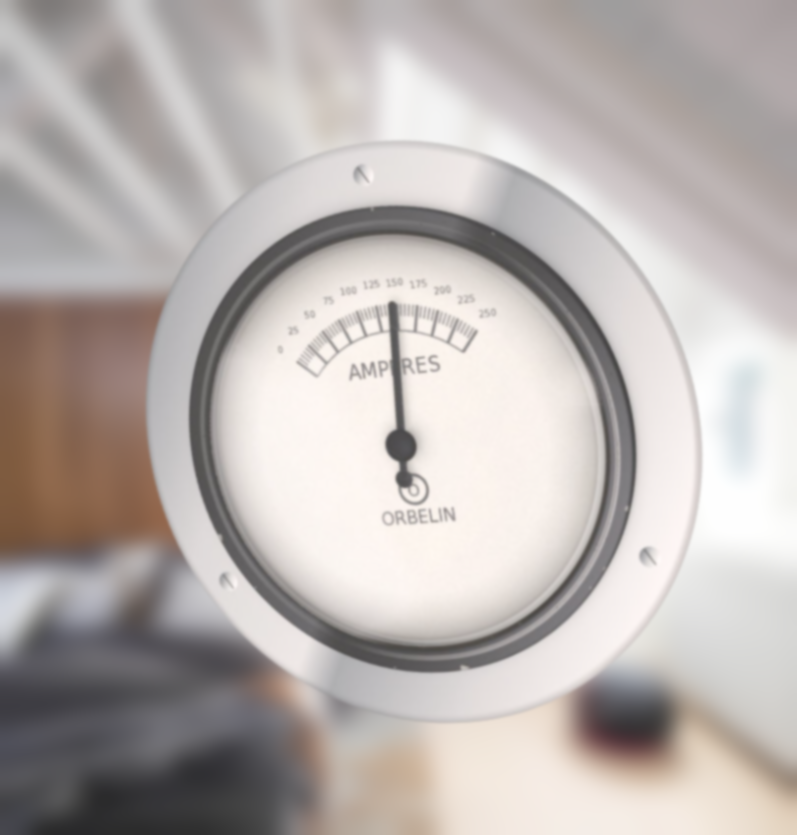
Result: 150,A
